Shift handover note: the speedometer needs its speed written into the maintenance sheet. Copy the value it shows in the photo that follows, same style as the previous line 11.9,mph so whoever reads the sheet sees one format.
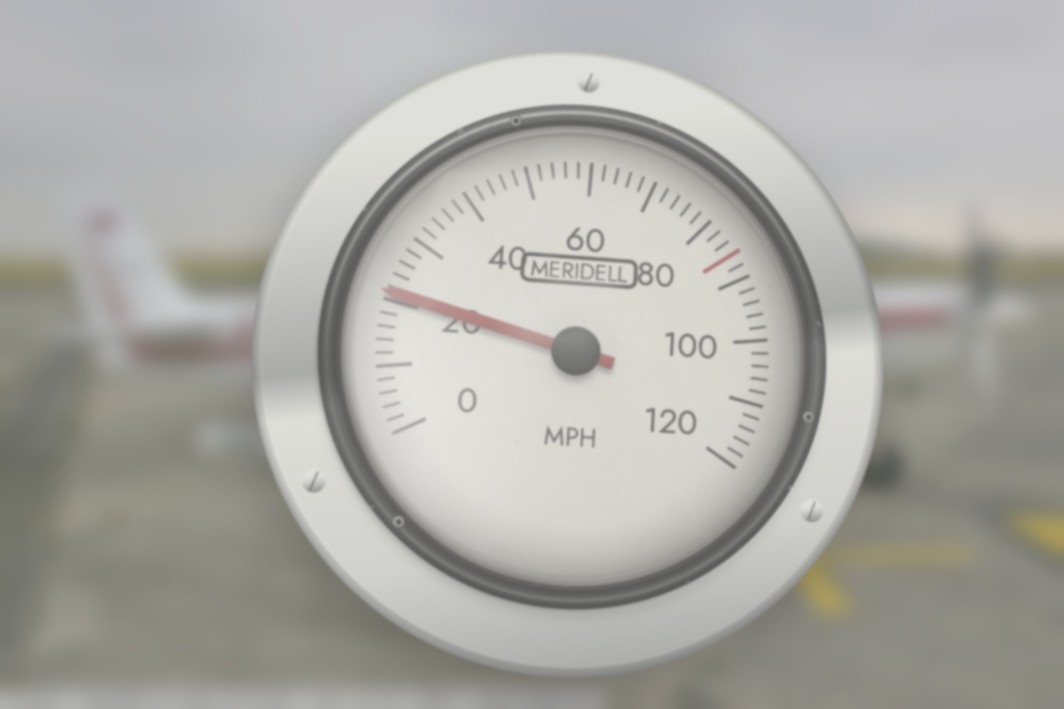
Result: 21,mph
